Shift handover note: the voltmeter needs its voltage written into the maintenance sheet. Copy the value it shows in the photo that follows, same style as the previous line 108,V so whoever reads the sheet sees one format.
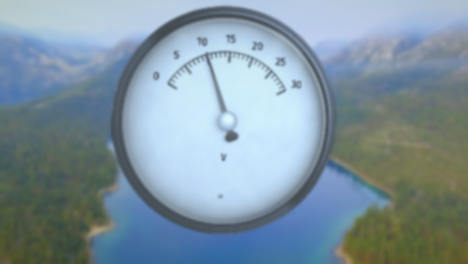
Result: 10,V
